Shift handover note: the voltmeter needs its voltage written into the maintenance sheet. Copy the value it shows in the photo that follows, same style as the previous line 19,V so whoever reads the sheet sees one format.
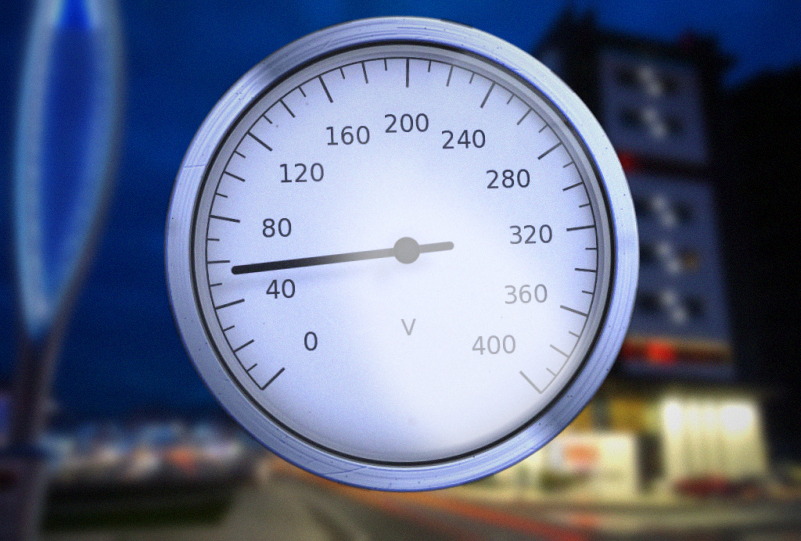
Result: 55,V
